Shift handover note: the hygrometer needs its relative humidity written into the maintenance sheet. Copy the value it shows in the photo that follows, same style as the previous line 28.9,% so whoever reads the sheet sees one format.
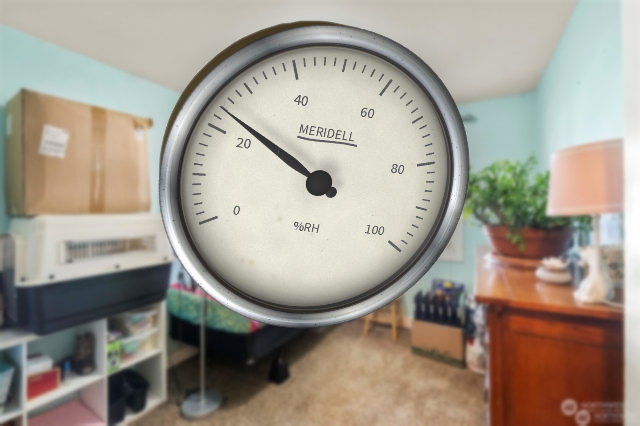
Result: 24,%
